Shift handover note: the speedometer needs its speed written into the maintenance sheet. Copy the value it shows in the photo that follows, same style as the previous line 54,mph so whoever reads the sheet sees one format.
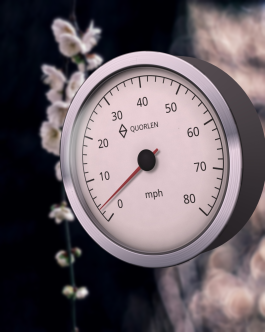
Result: 3,mph
